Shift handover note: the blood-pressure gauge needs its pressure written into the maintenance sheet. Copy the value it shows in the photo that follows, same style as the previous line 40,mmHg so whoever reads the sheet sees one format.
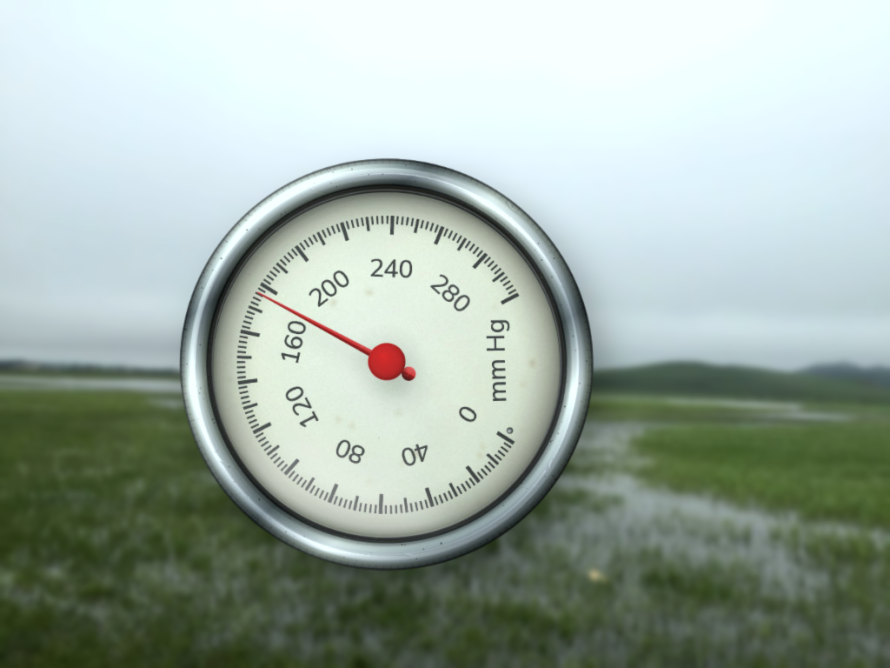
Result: 176,mmHg
